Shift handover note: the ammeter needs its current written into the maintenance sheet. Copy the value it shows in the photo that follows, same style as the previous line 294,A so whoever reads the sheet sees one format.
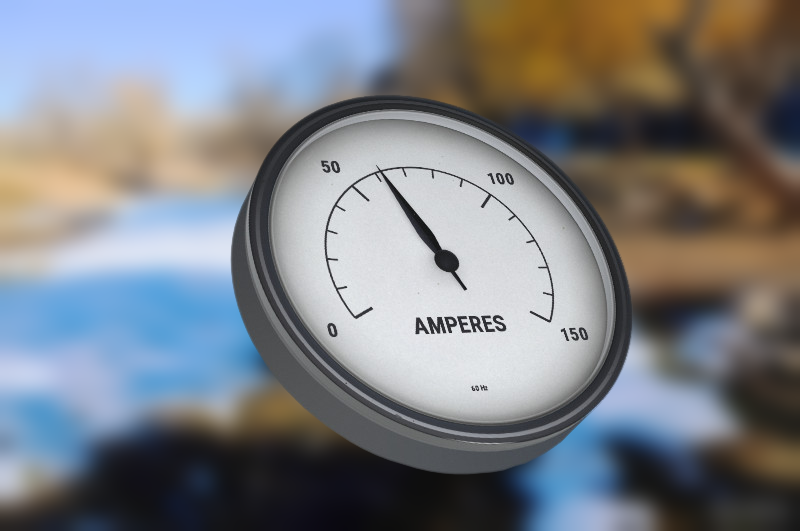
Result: 60,A
